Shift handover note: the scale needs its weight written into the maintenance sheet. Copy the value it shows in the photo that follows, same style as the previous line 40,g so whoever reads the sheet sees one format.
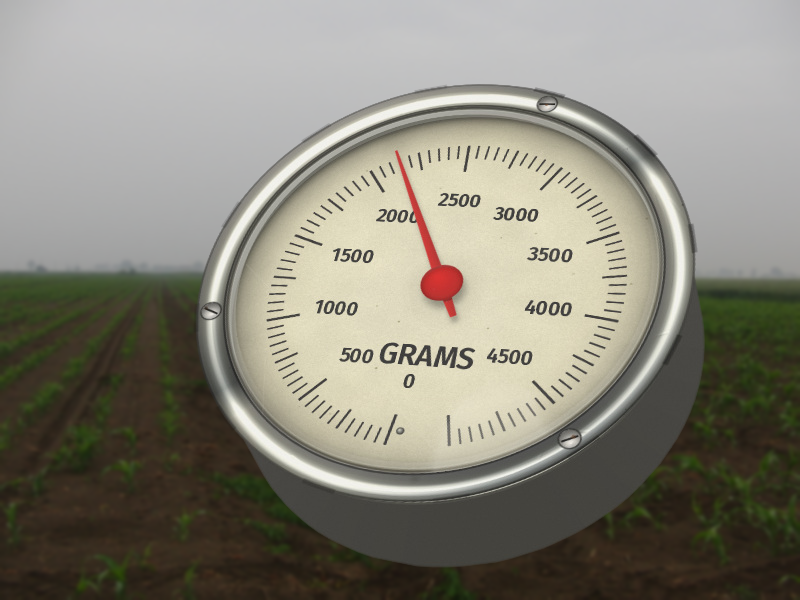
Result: 2150,g
